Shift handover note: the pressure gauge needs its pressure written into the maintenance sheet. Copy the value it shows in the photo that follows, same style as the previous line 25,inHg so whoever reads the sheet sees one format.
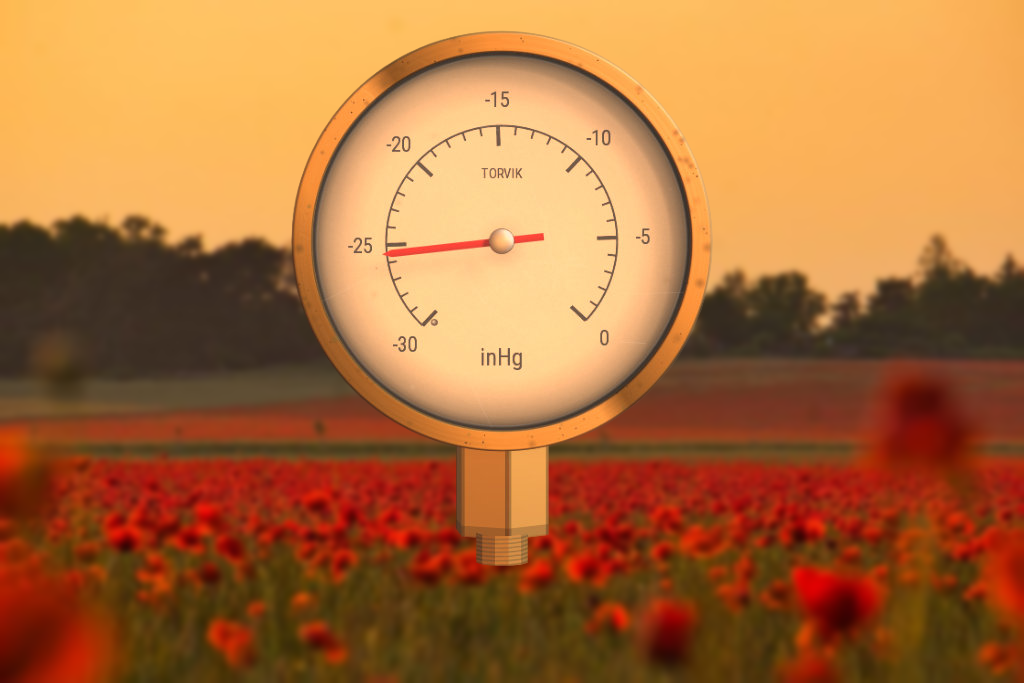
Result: -25.5,inHg
